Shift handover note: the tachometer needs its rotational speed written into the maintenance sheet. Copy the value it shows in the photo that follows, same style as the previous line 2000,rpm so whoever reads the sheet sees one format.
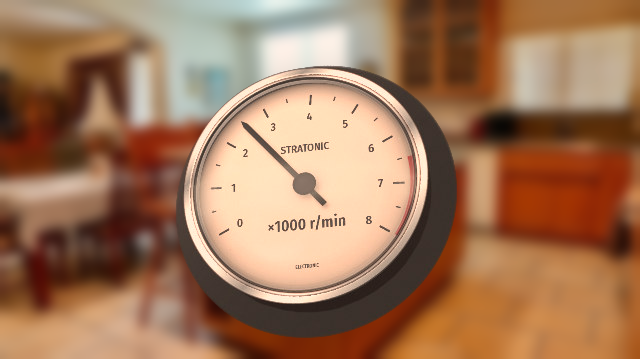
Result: 2500,rpm
